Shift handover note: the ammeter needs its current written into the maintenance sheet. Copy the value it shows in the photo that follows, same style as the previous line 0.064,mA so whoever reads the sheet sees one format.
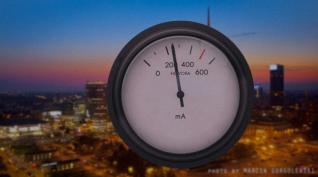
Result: 250,mA
